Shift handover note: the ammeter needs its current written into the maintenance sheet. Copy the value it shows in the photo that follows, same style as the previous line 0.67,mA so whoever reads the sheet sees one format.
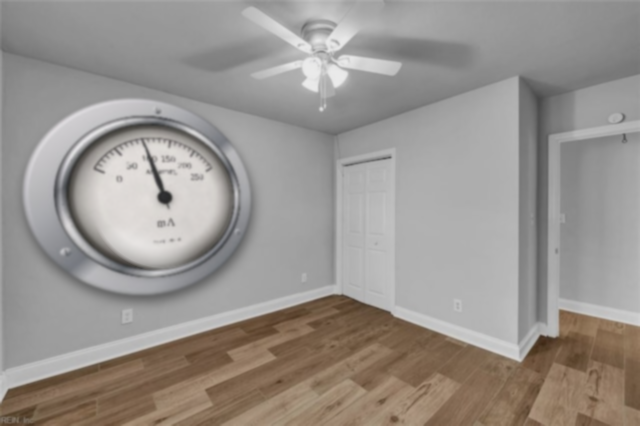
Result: 100,mA
